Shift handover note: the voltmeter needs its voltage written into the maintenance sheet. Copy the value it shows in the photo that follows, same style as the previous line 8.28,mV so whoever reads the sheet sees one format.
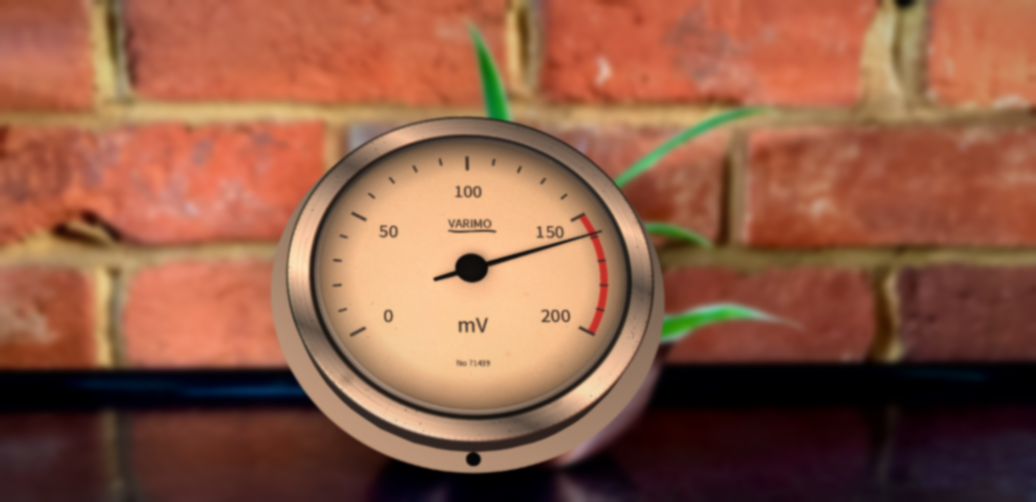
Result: 160,mV
